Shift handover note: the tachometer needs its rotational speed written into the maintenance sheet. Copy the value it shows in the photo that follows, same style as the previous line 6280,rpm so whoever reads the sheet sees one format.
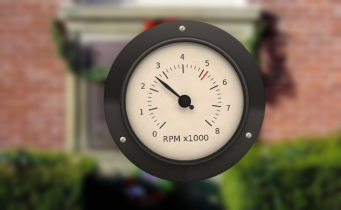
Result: 2600,rpm
